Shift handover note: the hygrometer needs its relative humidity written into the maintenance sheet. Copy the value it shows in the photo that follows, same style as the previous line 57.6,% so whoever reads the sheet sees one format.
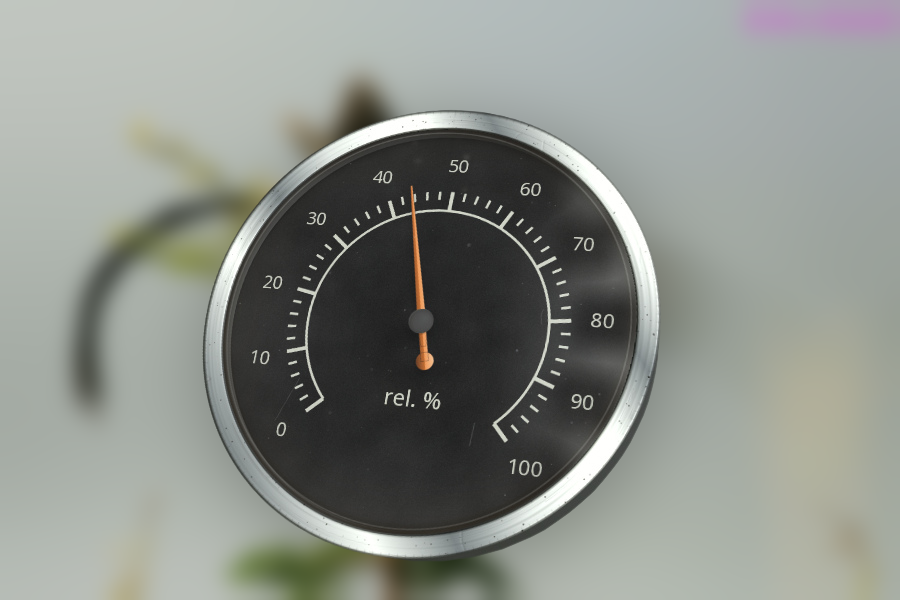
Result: 44,%
